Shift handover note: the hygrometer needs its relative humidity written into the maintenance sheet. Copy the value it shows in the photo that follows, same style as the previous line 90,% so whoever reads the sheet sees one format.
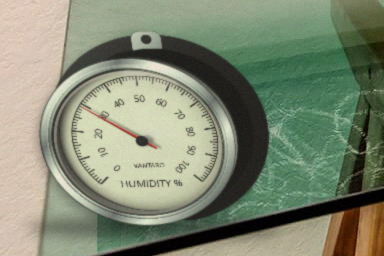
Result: 30,%
